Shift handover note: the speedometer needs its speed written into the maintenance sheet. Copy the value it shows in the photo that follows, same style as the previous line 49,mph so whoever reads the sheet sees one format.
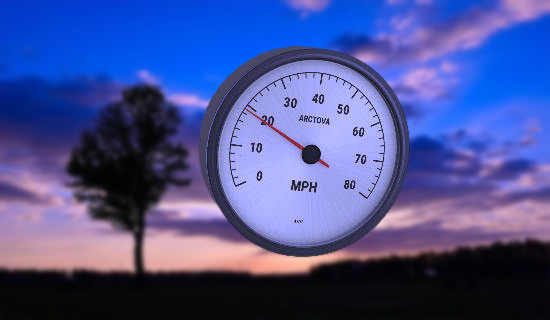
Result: 19,mph
